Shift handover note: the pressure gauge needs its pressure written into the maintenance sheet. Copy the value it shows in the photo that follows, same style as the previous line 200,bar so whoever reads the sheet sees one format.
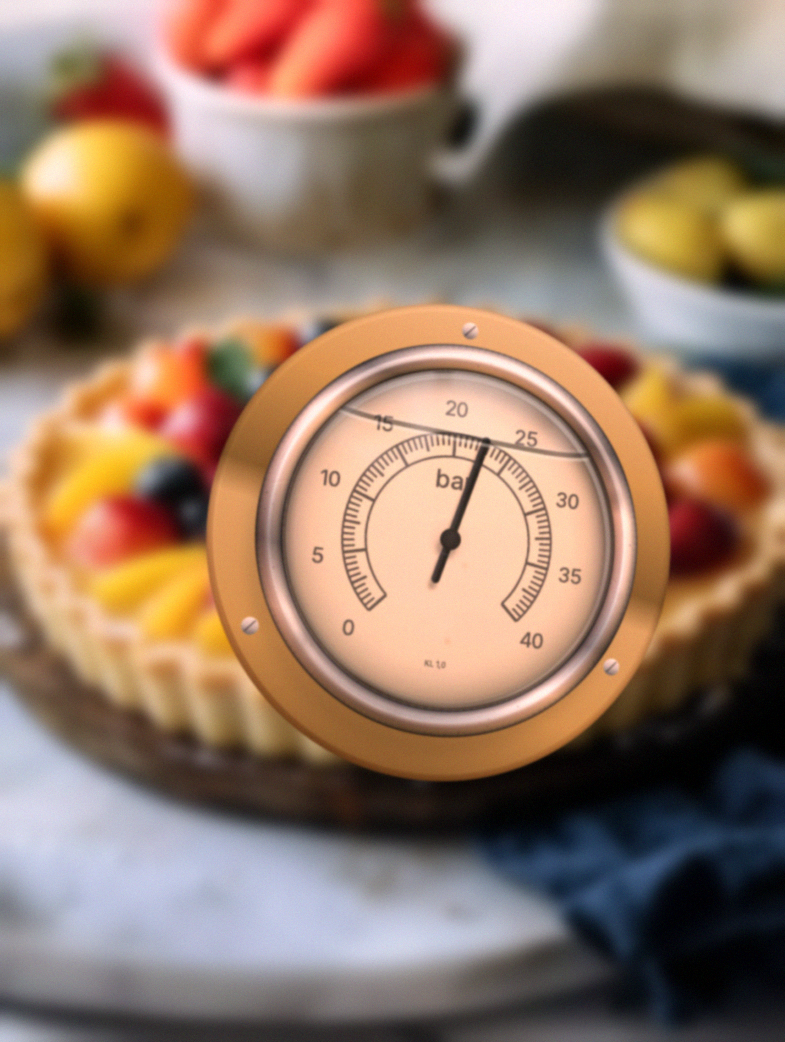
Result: 22.5,bar
